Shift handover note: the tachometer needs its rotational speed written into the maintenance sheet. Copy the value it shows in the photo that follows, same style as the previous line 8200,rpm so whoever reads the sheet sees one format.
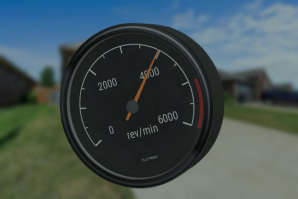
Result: 4000,rpm
